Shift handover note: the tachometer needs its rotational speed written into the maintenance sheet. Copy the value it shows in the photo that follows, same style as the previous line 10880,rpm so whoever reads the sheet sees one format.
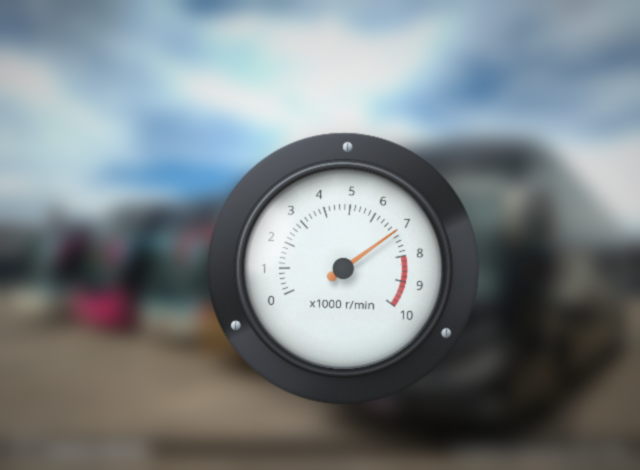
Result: 7000,rpm
